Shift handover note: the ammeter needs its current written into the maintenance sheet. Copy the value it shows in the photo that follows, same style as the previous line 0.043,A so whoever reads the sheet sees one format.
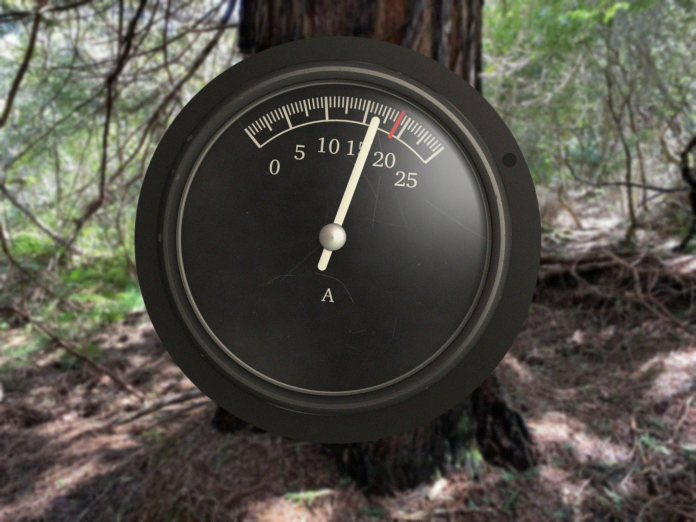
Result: 16.5,A
